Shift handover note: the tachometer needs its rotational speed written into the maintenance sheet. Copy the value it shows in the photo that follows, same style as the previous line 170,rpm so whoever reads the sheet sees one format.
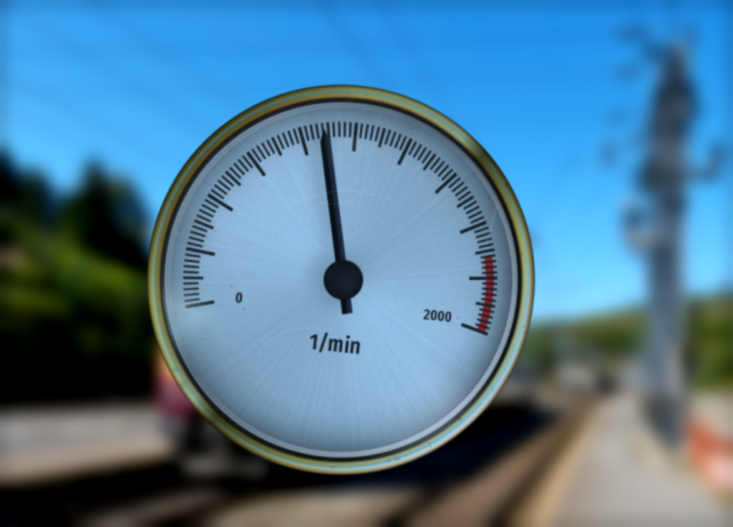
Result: 880,rpm
